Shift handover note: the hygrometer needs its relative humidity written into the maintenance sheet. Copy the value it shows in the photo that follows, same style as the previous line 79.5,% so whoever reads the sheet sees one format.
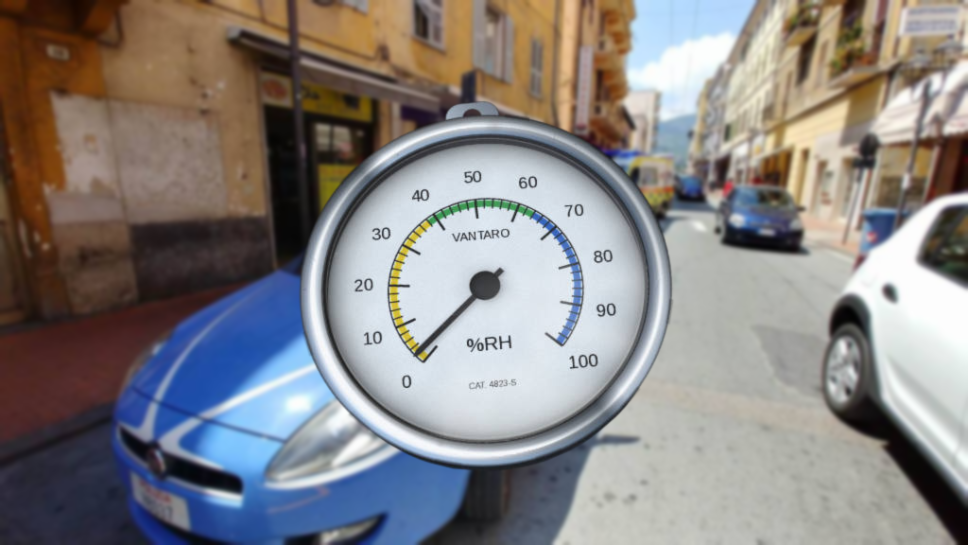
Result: 2,%
